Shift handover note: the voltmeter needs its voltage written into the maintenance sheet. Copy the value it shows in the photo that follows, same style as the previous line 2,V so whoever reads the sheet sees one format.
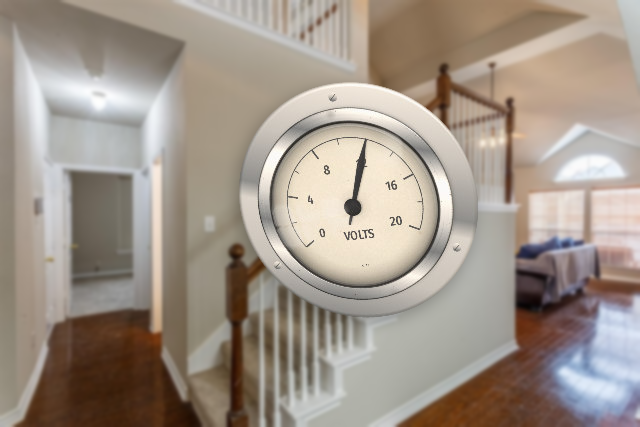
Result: 12,V
